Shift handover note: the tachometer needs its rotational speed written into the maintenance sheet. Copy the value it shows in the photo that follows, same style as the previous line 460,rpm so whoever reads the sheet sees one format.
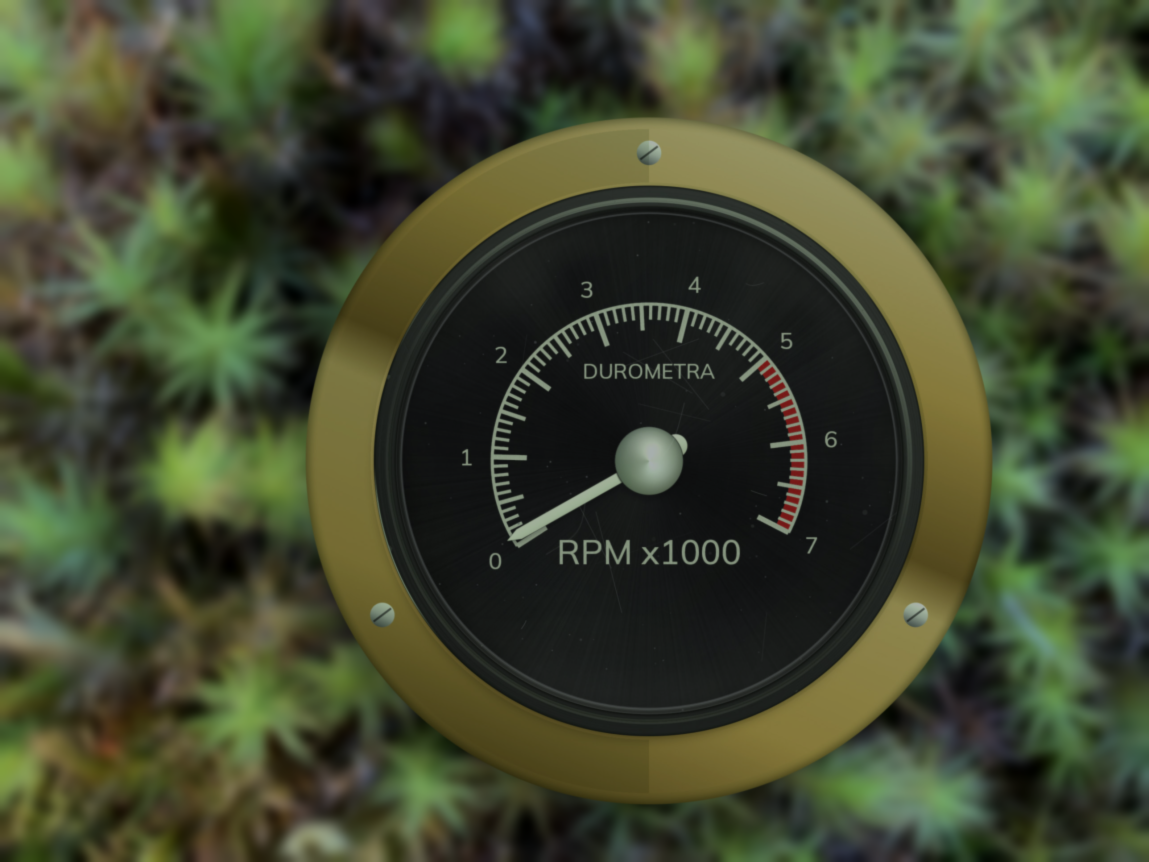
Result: 100,rpm
